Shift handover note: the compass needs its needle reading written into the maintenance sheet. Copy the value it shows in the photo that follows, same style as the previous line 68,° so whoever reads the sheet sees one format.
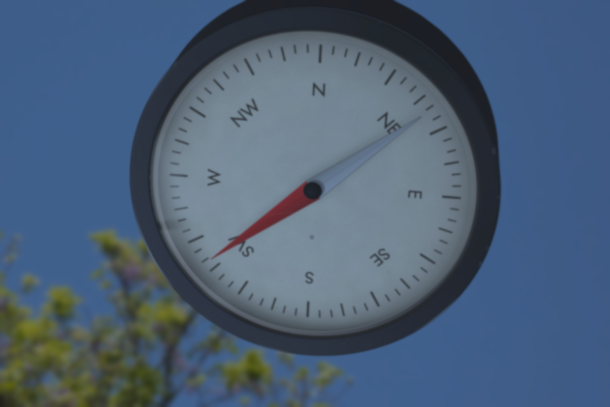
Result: 230,°
